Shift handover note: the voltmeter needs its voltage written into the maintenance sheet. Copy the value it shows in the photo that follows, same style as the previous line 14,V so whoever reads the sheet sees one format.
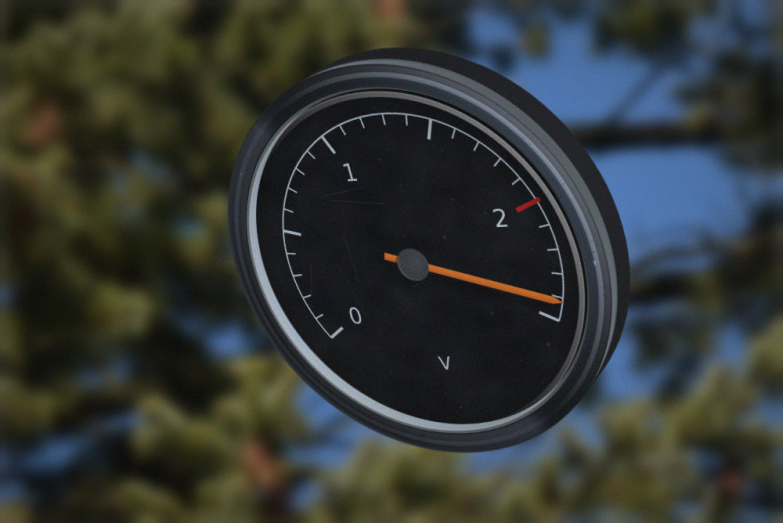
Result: 2.4,V
